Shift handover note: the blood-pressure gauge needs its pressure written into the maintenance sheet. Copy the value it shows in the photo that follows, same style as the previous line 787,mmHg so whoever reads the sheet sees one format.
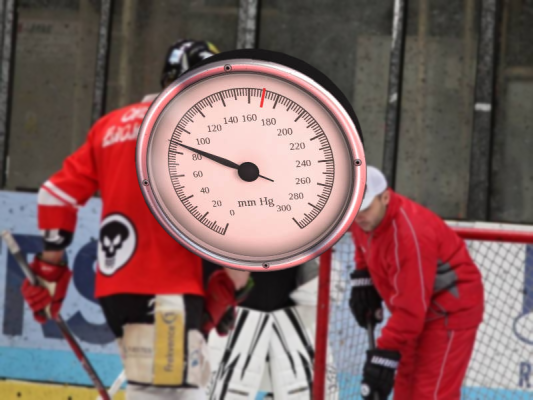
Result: 90,mmHg
